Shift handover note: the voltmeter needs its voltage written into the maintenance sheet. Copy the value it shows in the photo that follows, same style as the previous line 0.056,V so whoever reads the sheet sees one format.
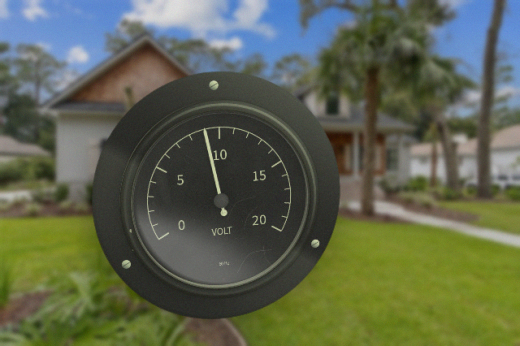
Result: 9,V
